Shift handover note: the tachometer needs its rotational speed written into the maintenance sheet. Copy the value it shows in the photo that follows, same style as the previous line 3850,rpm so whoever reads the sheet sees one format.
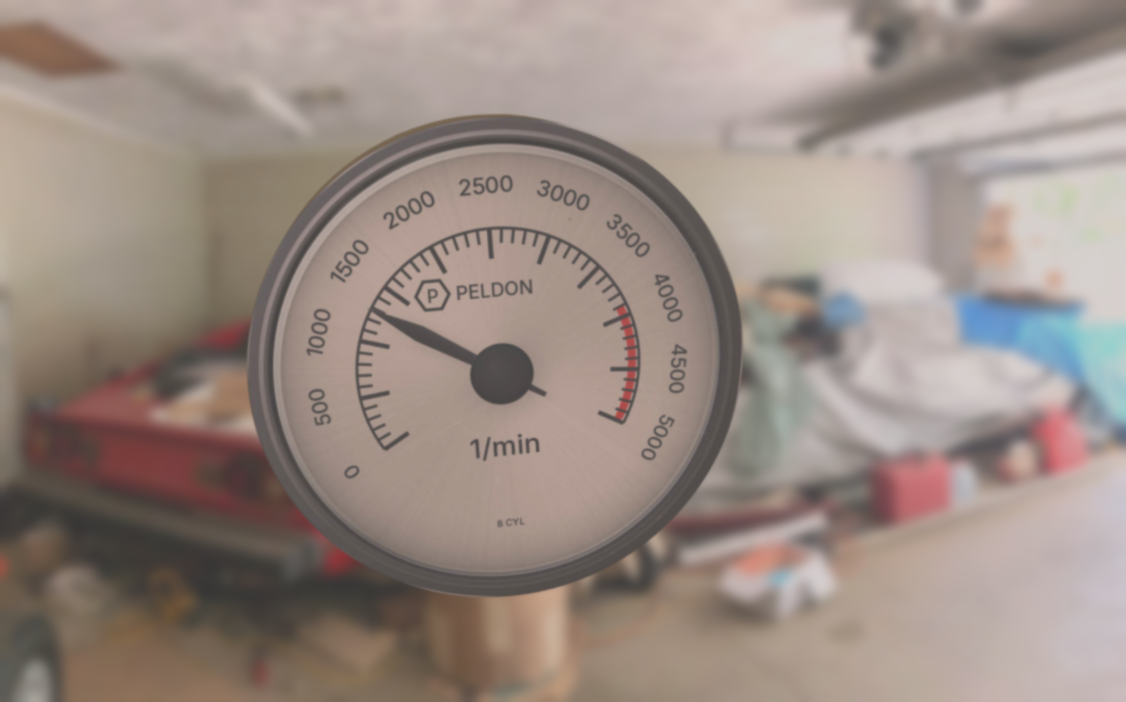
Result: 1300,rpm
